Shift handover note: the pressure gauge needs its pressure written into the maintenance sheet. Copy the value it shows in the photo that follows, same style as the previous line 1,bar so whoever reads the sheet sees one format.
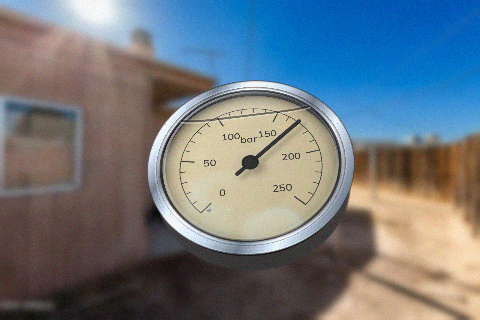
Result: 170,bar
